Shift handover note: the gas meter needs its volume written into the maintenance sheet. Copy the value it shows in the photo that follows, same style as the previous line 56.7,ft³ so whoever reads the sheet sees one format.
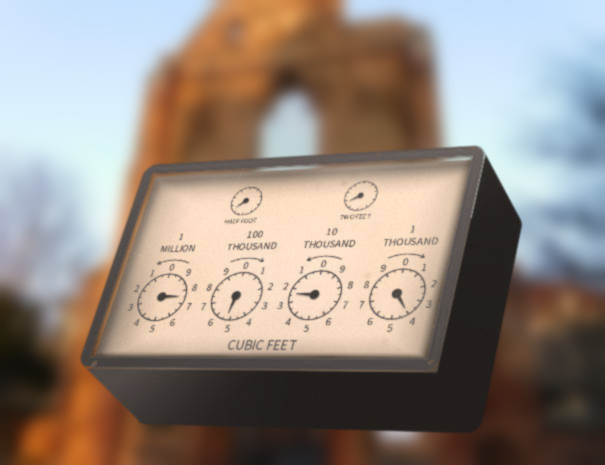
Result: 752400,ft³
